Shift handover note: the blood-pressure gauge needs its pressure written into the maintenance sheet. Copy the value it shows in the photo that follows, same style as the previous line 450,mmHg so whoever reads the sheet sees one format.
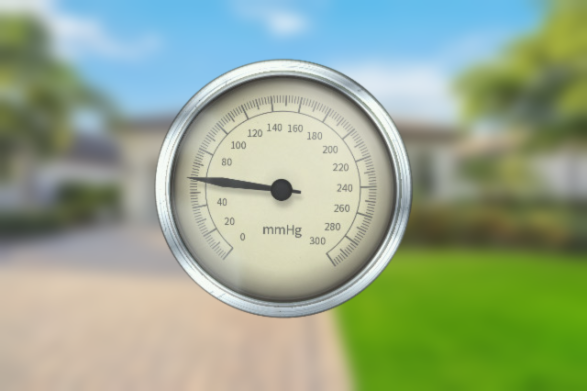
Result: 60,mmHg
